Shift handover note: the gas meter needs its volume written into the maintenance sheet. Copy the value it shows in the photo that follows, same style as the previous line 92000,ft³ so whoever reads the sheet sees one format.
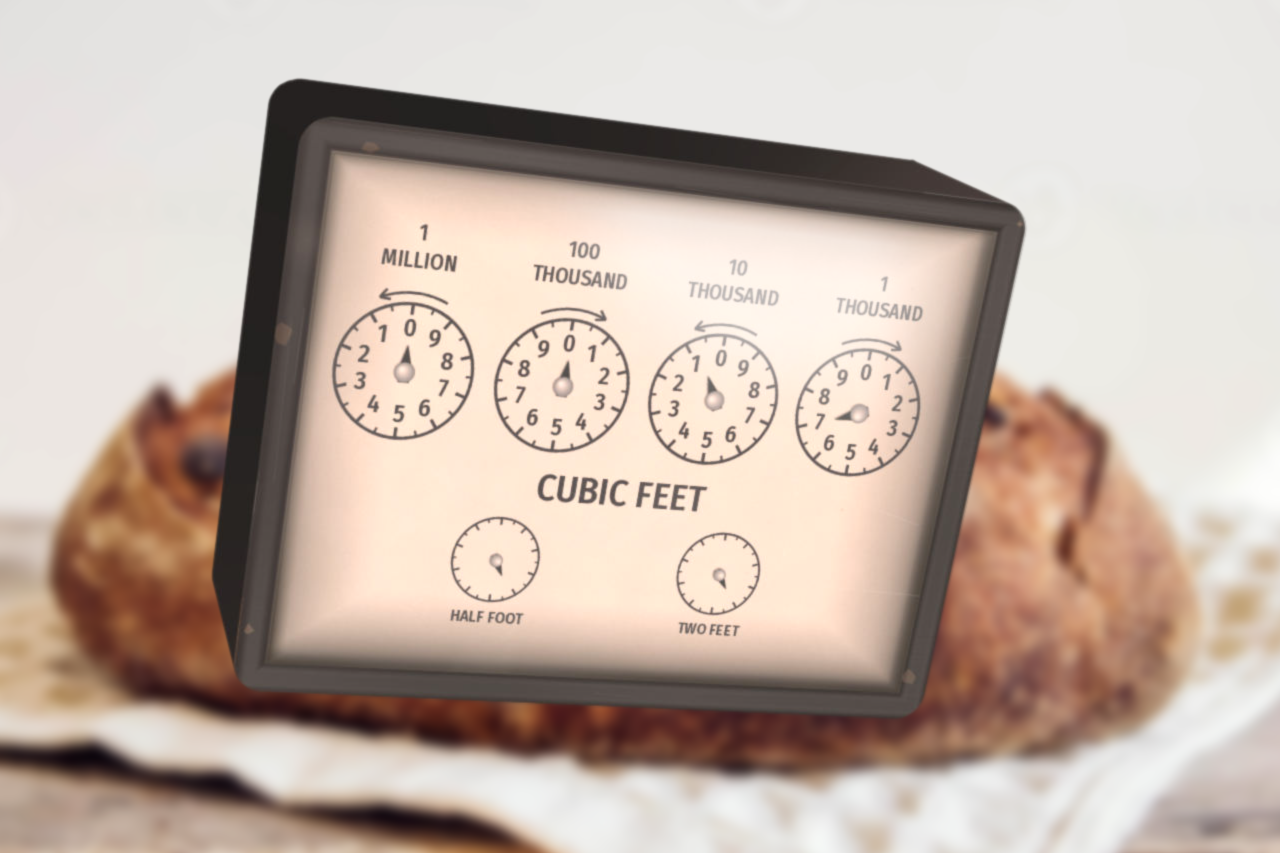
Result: 700,ft³
